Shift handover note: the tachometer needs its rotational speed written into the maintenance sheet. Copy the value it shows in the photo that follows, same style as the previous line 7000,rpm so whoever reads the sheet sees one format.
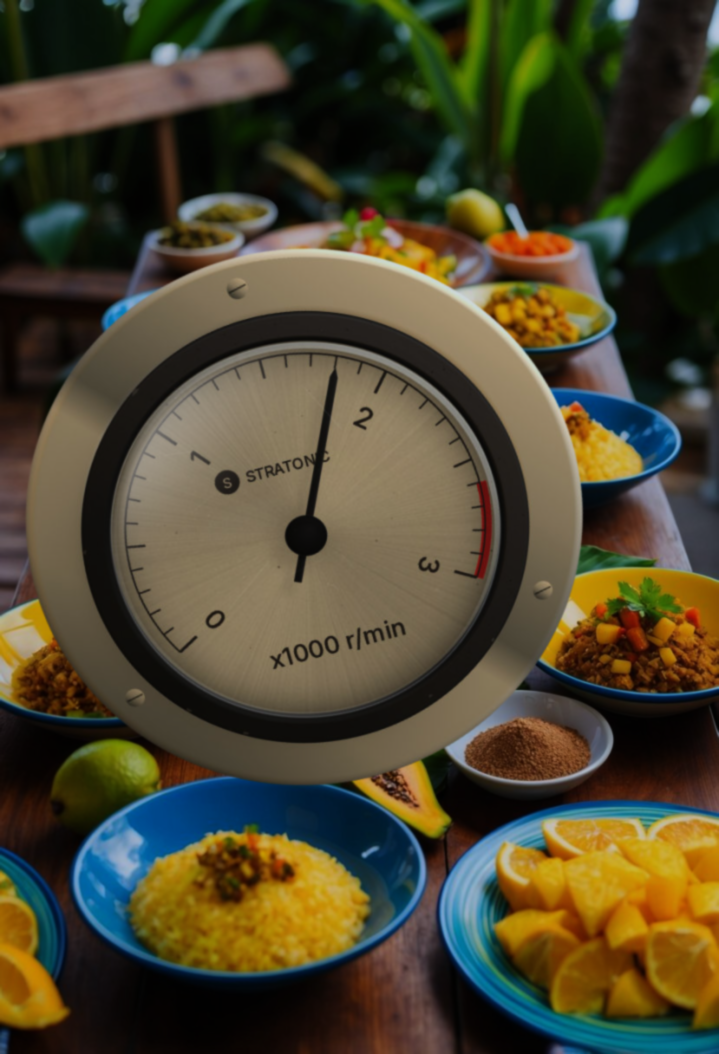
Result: 1800,rpm
